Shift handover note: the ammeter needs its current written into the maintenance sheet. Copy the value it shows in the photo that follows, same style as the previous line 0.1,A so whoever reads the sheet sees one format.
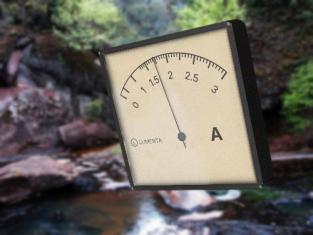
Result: 1.75,A
